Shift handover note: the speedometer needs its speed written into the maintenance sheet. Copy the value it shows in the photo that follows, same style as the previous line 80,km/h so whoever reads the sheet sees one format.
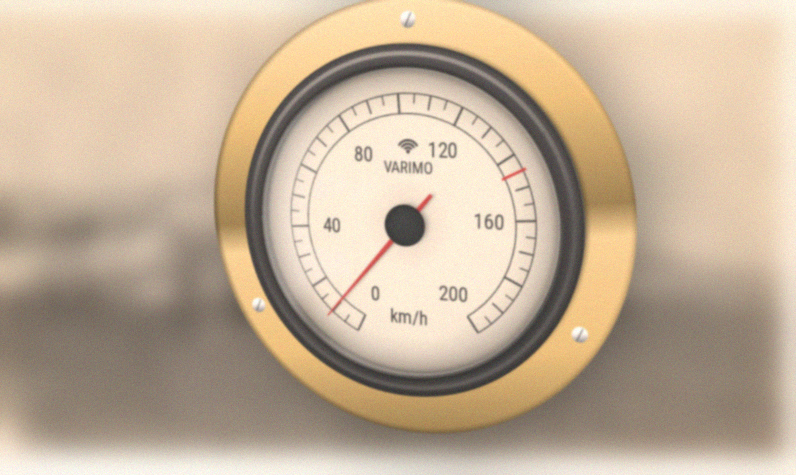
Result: 10,km/h
